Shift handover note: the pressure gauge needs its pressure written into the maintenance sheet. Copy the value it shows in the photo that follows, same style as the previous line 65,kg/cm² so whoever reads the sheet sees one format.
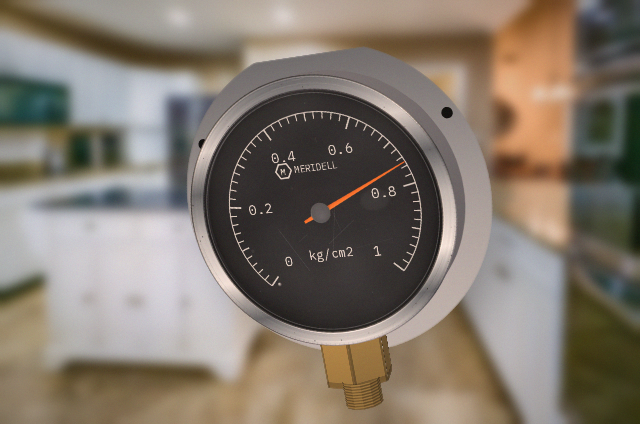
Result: 0.75,kg/cm²
